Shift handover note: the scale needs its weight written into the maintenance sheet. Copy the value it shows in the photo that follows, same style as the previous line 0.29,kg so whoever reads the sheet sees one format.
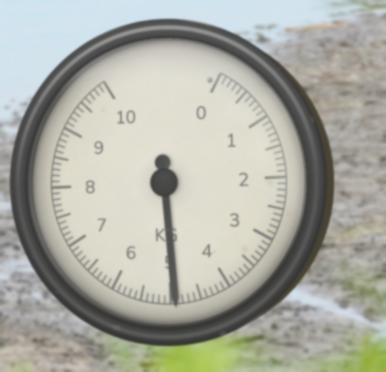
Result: 4.9,kg
